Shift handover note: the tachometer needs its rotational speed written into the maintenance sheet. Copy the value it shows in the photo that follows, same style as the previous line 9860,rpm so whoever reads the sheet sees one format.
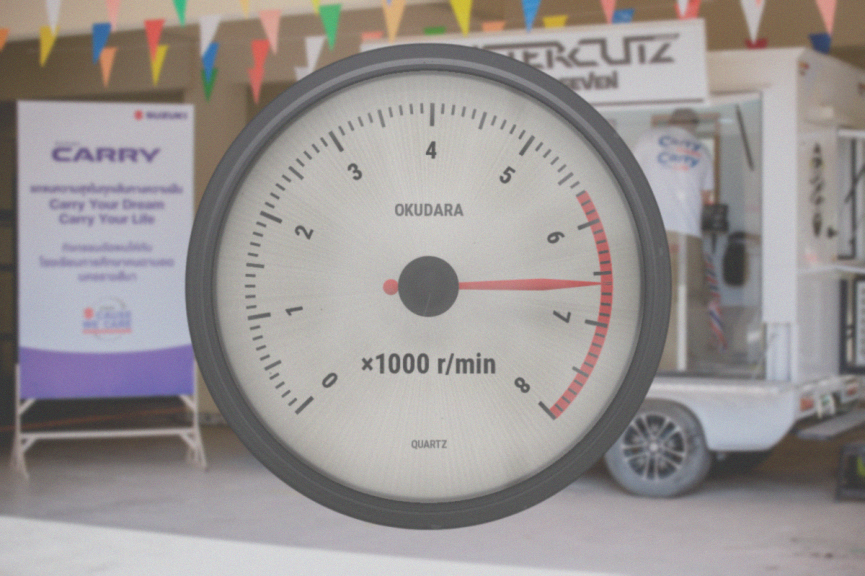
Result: 6600,rpm
